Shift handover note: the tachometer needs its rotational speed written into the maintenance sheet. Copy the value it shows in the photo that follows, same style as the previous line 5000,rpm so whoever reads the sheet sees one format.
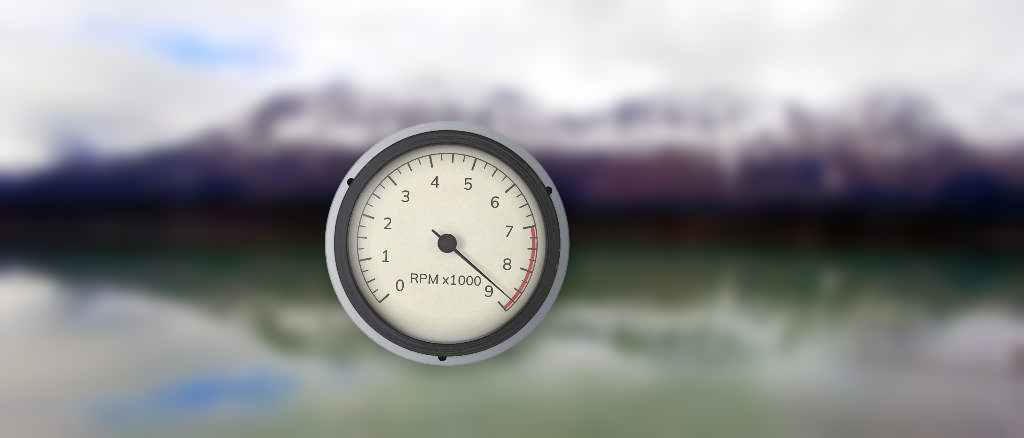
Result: 8750,rpm
